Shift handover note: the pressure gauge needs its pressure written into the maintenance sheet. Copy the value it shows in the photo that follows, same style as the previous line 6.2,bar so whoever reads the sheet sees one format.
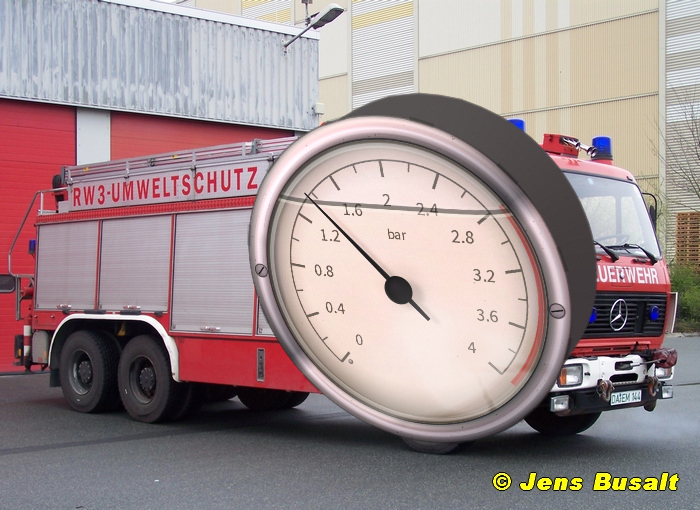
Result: 1.4,bar
